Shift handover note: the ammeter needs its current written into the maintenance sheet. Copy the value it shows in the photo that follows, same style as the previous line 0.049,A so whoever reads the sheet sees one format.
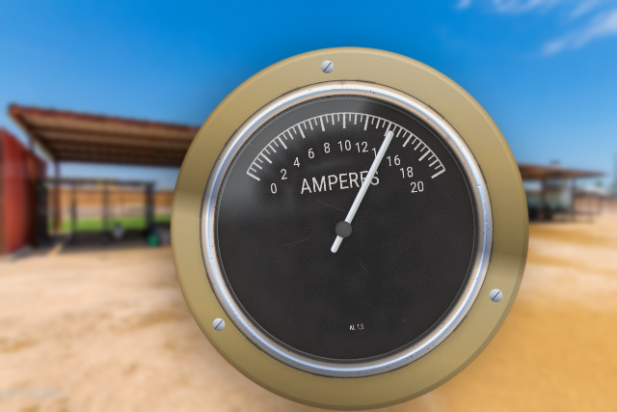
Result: 14.5,A
